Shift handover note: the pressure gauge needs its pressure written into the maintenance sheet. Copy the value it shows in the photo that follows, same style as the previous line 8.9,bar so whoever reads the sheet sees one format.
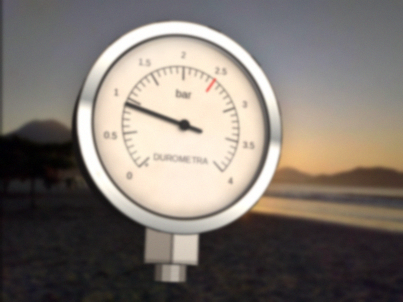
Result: 0.9,bar
